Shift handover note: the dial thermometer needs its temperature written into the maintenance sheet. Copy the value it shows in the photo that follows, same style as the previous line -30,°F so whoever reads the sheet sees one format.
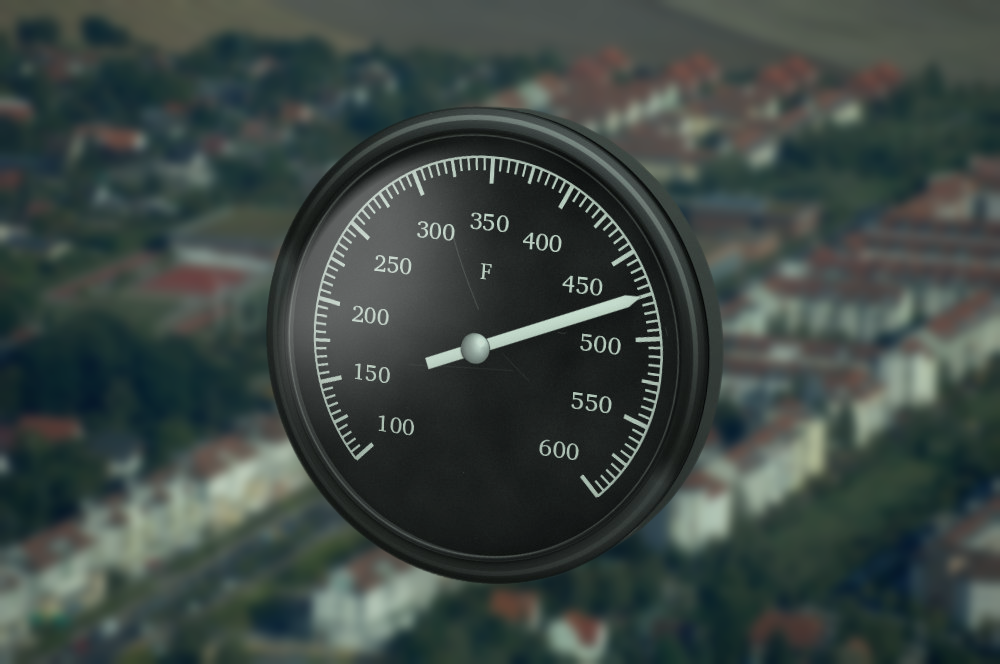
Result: 475,°F
